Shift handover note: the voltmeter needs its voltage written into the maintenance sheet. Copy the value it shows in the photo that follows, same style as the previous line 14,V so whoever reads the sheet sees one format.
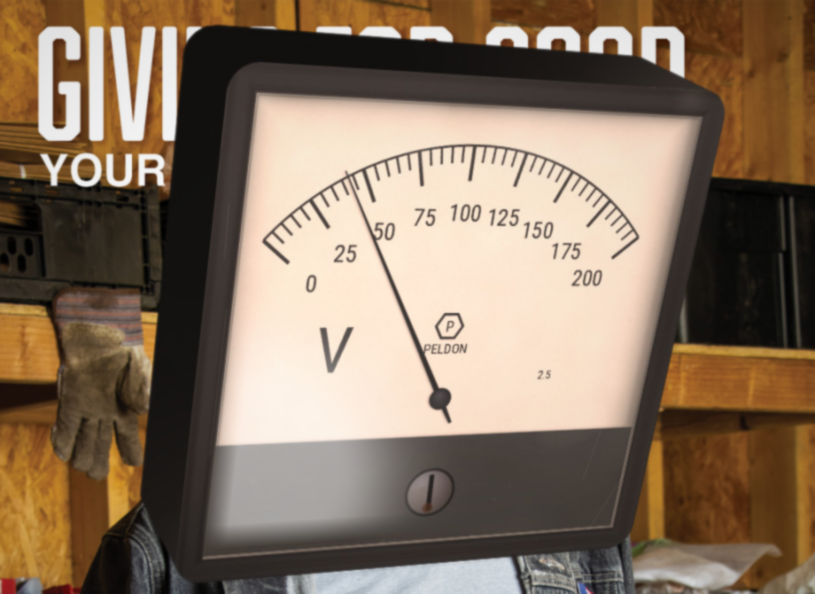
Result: 42.5,V
